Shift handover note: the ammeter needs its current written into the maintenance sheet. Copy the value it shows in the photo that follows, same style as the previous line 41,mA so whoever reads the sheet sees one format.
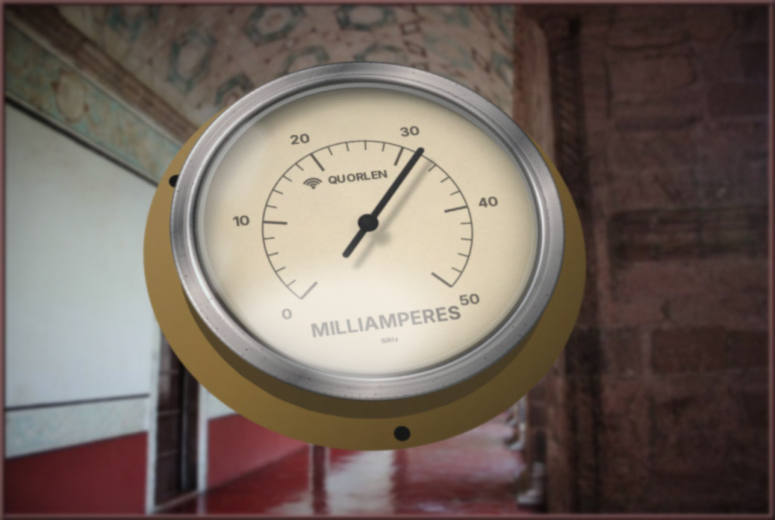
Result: 32,mA
